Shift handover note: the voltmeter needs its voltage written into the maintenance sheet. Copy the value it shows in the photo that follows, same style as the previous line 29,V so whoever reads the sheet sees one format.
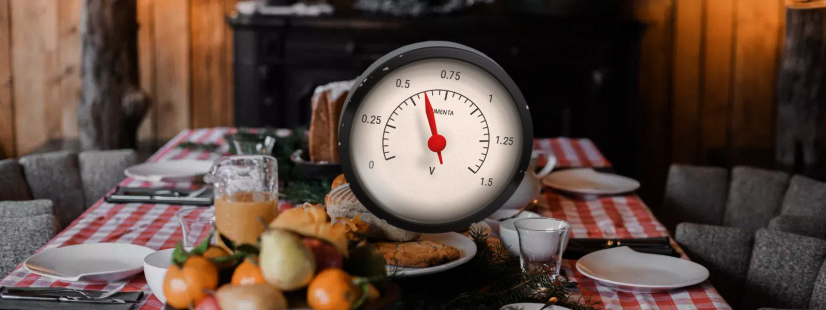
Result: 0.6,V
